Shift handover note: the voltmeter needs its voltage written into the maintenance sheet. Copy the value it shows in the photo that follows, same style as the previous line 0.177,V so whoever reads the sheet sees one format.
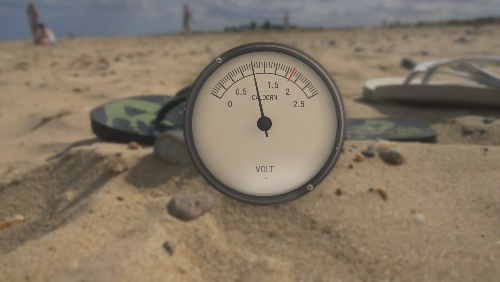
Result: 1,V
